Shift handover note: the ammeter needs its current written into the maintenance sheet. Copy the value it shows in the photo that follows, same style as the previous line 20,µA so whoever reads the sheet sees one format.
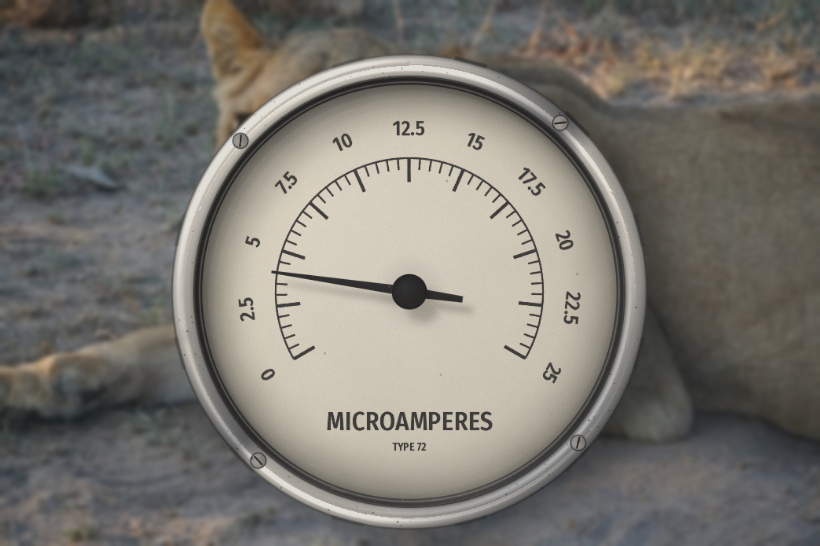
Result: 4,µA
